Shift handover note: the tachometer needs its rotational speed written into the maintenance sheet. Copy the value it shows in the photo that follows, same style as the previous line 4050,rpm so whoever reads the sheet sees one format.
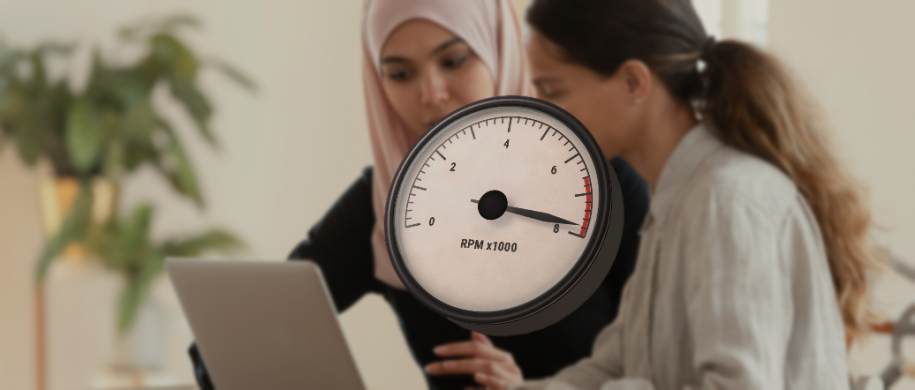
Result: 7800,rpm
